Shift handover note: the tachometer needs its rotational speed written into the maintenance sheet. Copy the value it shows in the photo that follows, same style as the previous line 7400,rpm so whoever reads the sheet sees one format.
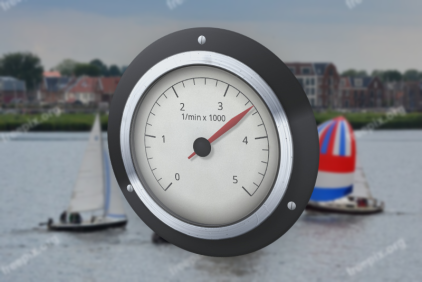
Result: 3500,rpm
